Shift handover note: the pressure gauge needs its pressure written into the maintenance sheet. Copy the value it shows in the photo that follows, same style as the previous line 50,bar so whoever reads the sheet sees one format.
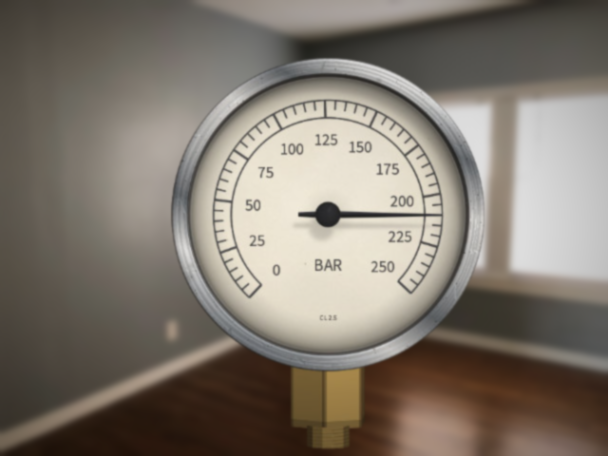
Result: 210,bar
